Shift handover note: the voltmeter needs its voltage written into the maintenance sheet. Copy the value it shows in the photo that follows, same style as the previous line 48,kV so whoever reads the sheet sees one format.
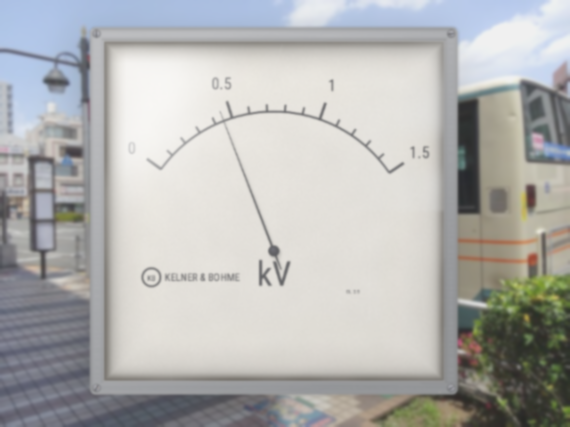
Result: 0.45,kV
